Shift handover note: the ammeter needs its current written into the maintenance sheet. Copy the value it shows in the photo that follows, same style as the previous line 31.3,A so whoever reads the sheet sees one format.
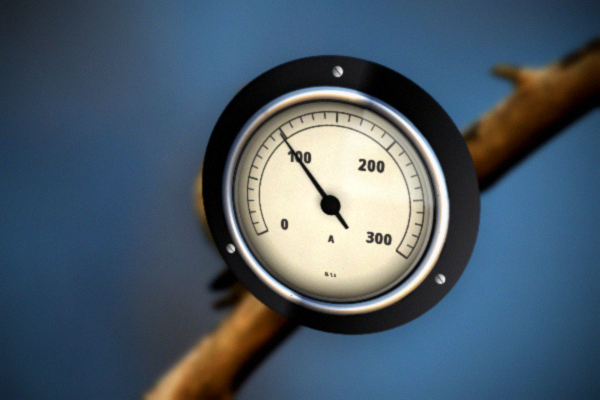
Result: 100,A
